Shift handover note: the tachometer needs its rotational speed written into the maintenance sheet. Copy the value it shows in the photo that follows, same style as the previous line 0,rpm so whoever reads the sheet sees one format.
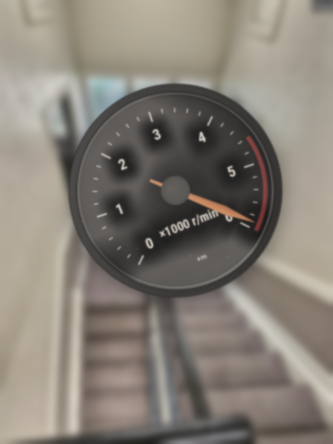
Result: 5900,rpm
